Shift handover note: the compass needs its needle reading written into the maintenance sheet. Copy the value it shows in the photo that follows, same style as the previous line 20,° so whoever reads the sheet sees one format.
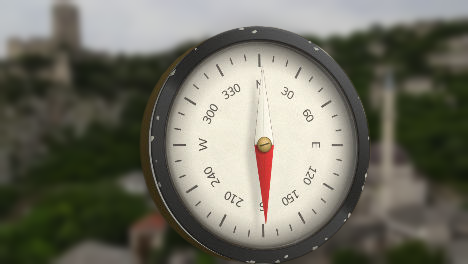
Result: 180,°
